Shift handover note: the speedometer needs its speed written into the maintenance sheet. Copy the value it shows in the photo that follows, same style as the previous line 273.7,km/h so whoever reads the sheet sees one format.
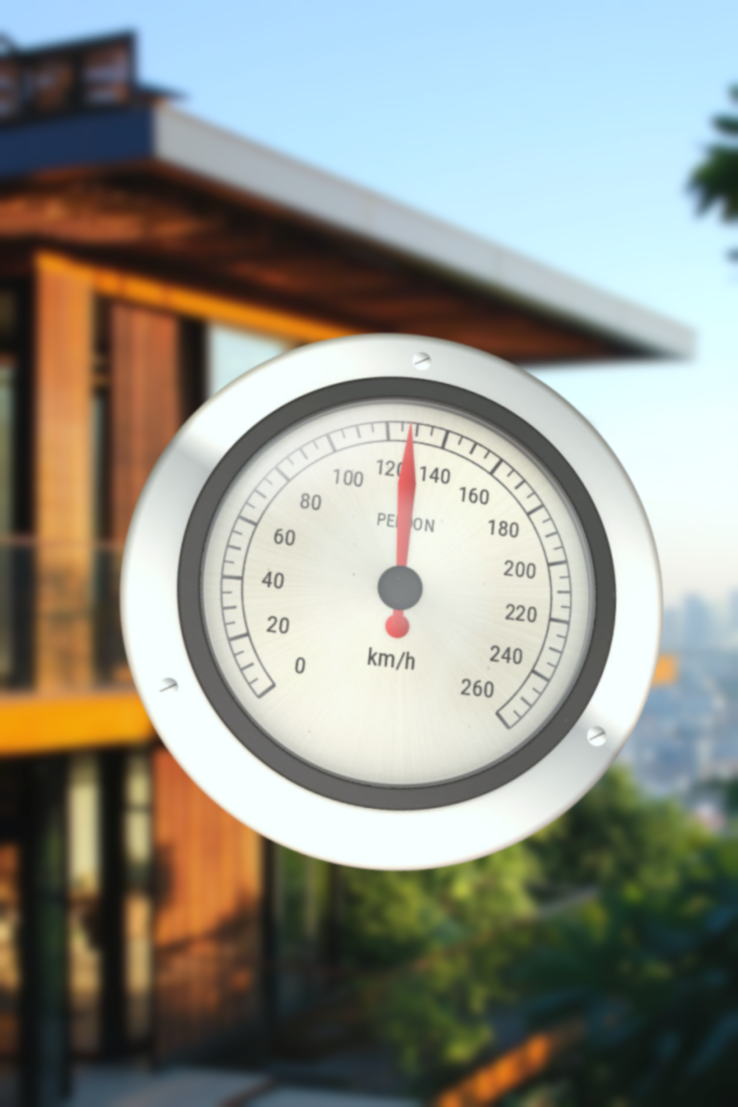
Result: 127.5,km/h
